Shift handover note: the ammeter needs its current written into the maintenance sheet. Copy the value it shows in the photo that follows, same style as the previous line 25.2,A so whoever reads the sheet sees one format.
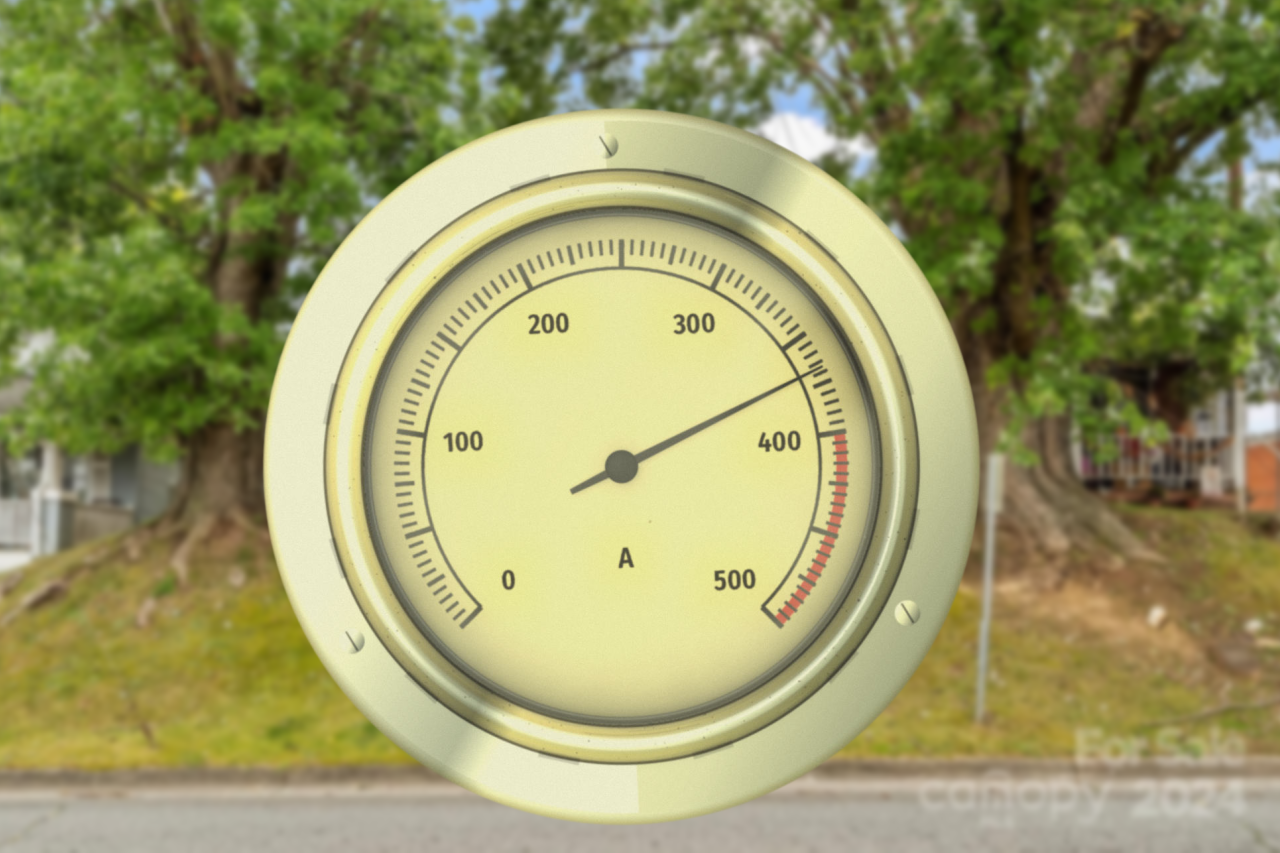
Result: 367.5,A
